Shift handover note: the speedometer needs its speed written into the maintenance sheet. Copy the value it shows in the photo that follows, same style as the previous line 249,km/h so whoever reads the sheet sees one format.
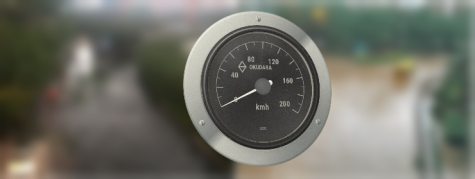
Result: 0,km/h
